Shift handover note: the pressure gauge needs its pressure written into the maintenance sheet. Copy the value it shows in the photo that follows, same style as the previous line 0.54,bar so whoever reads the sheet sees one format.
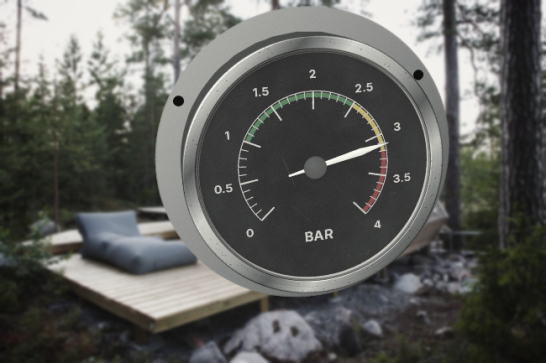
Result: 3.1,bar
